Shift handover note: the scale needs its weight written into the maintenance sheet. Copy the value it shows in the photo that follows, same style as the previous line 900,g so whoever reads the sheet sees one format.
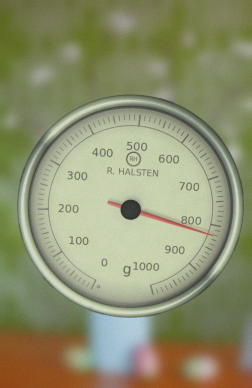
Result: 820,g
